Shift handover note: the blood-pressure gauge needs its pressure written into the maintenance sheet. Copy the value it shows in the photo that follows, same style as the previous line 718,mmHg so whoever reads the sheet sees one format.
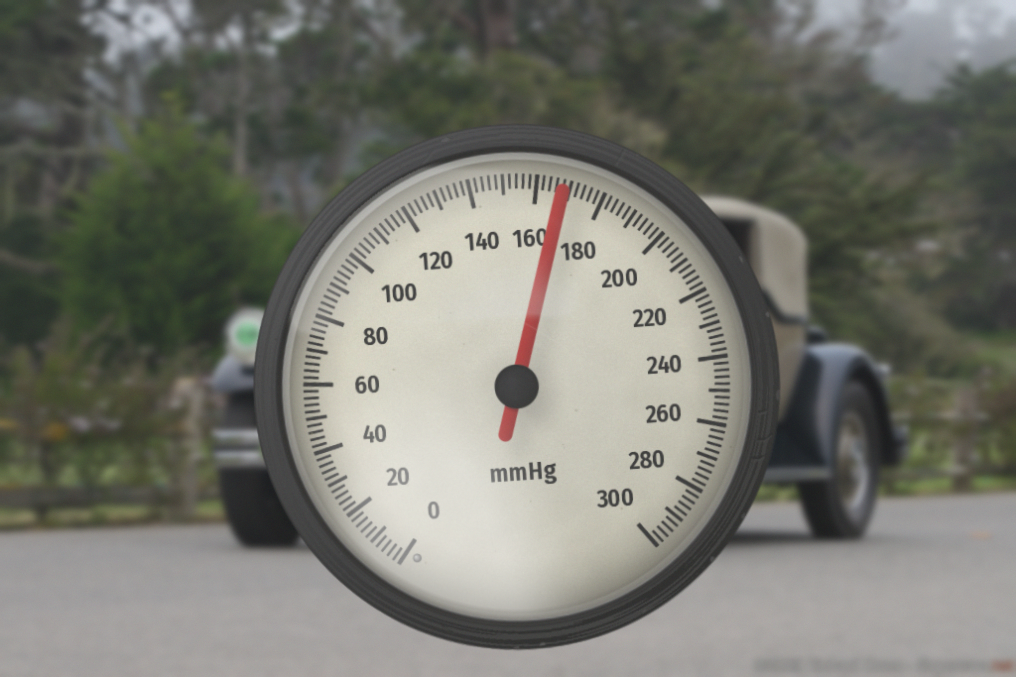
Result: 168,mmHg
